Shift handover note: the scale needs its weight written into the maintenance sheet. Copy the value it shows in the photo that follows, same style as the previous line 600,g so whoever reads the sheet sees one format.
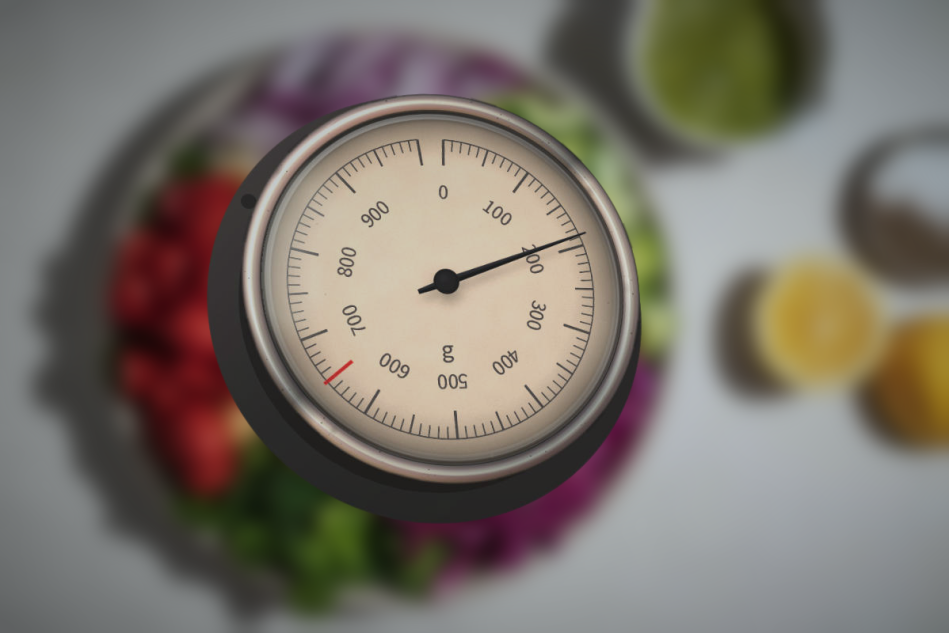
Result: 190,g
